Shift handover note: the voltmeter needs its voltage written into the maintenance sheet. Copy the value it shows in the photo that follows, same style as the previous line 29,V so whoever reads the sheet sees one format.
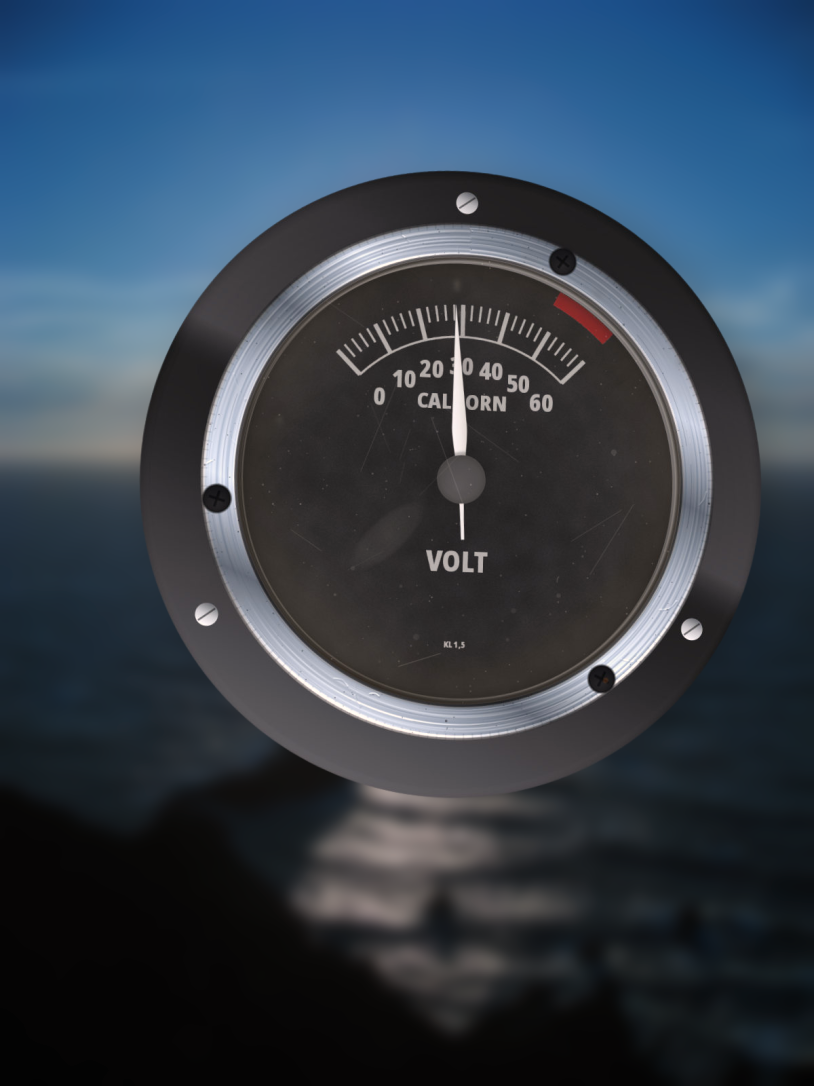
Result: 28,V
